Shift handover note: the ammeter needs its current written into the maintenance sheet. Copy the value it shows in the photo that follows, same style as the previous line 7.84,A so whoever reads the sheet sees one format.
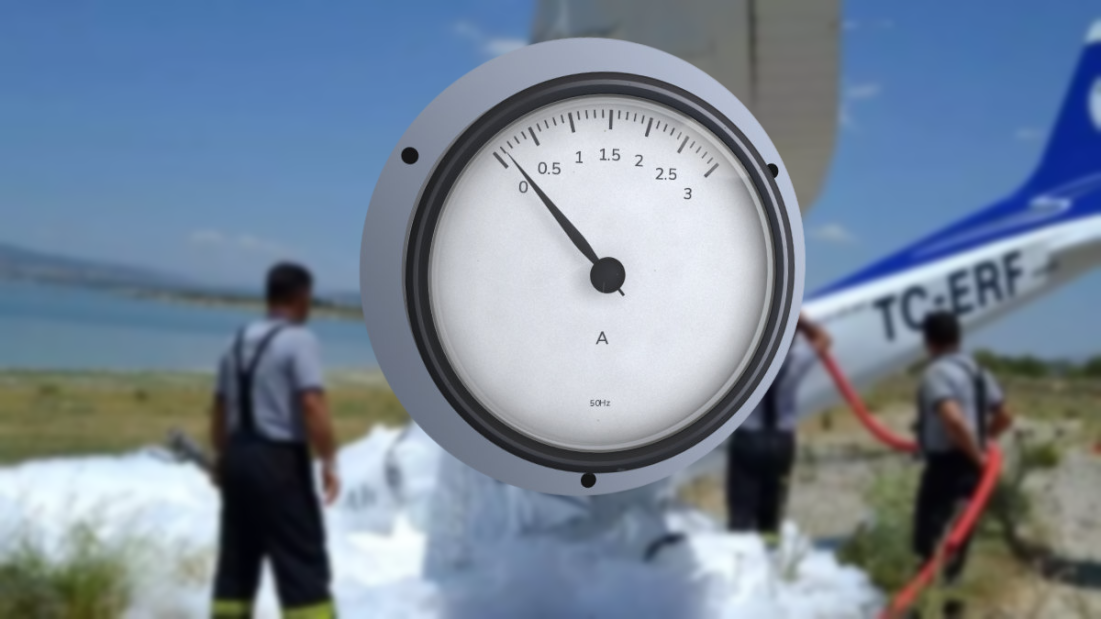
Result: 0.1,A
